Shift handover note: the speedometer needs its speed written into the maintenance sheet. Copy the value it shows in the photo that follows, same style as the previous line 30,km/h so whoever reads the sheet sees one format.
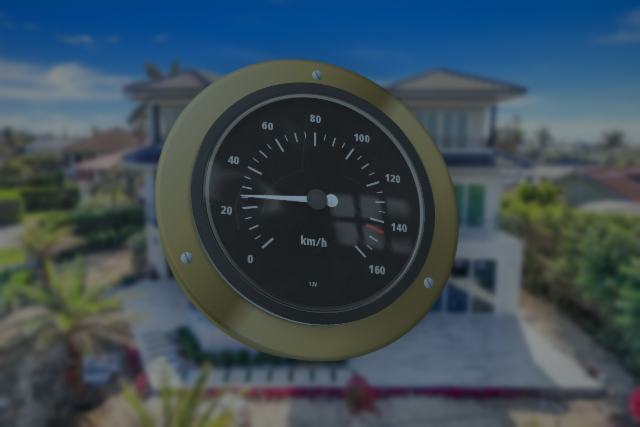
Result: 25,km/h
